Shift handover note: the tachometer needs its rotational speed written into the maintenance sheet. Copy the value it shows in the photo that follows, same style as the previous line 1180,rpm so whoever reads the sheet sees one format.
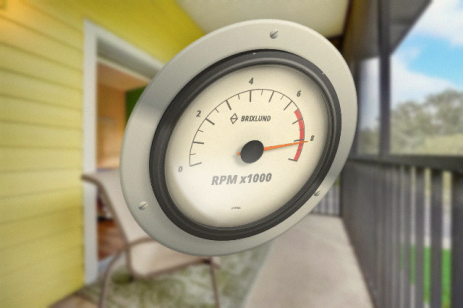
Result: 8000,rpm
